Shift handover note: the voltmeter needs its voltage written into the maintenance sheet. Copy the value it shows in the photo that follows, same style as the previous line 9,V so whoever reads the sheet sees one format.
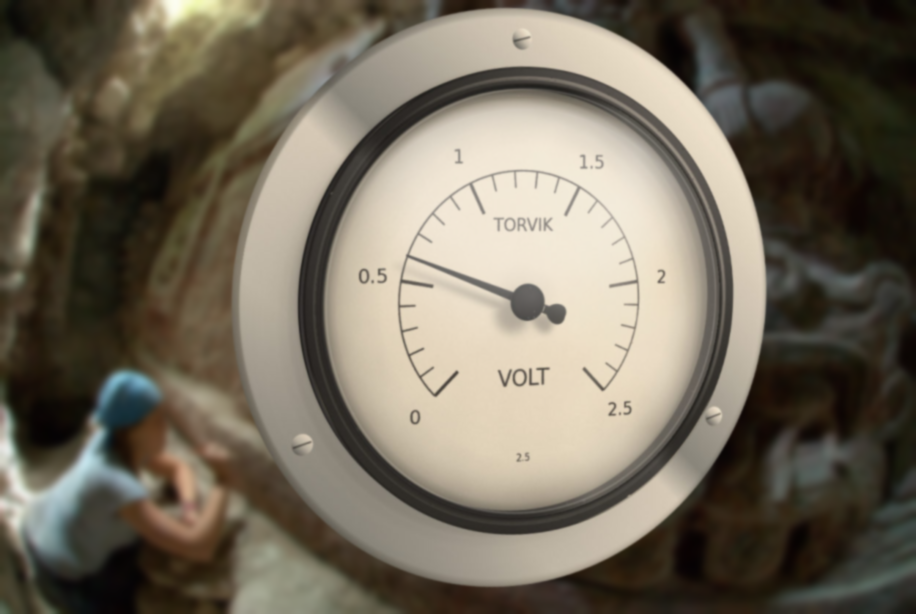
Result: 0.6,V
